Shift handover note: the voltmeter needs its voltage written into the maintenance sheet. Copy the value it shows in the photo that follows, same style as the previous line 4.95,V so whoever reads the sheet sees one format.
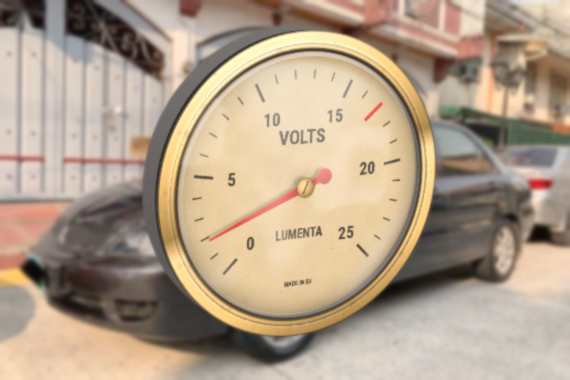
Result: 2,V
